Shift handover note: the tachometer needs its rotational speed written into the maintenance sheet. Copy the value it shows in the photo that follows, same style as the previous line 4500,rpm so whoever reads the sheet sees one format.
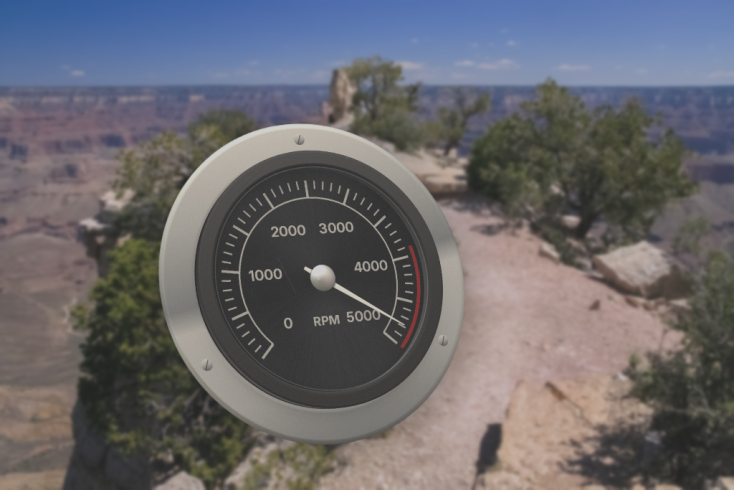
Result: 4800,rpm
